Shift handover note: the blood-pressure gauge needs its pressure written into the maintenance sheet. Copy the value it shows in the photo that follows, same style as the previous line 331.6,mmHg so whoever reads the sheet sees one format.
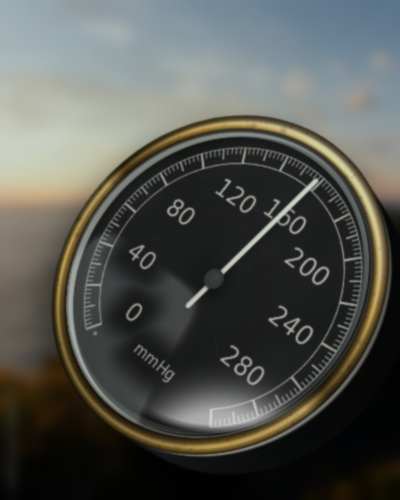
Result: 160,mmHg
